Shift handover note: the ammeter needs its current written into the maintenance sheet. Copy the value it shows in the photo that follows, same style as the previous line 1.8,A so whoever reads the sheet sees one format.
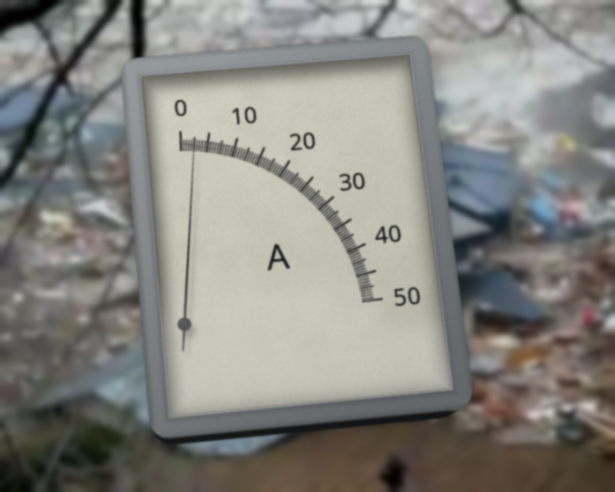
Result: 2.5,A
